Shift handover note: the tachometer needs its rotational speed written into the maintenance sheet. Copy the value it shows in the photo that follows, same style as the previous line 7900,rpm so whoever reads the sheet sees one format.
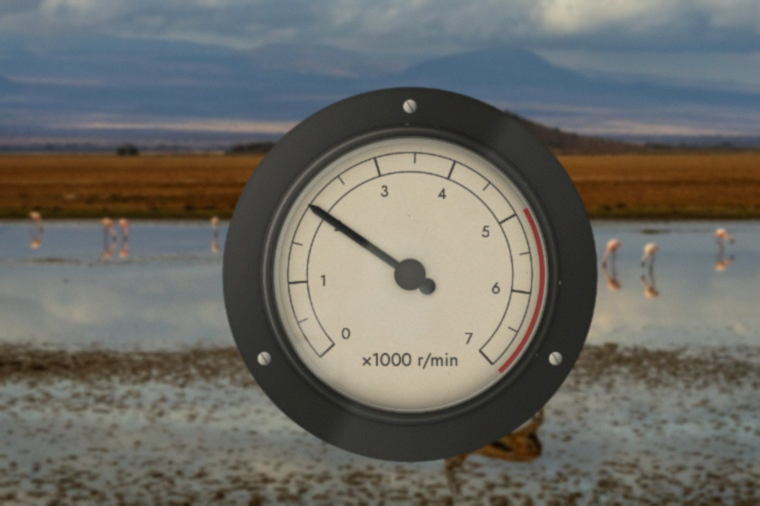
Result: 2000,rpm
